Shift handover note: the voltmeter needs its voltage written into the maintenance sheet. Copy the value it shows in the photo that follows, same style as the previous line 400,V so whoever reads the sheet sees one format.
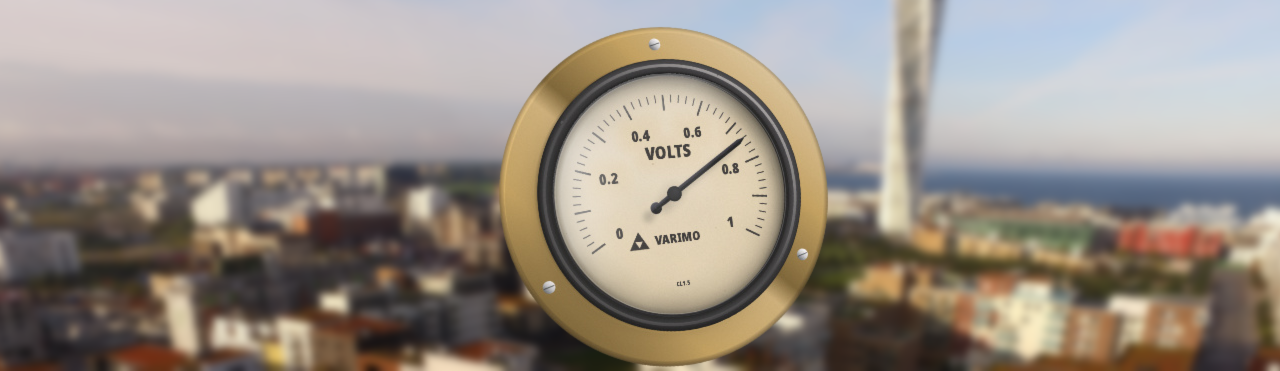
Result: 0.74,V
